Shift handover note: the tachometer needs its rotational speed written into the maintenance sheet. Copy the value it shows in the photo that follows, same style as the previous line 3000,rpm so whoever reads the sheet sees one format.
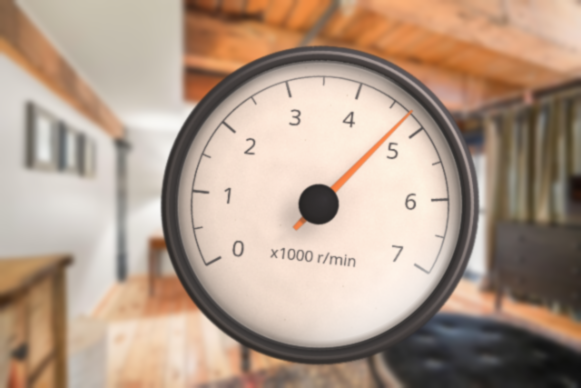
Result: 4750,rpm
